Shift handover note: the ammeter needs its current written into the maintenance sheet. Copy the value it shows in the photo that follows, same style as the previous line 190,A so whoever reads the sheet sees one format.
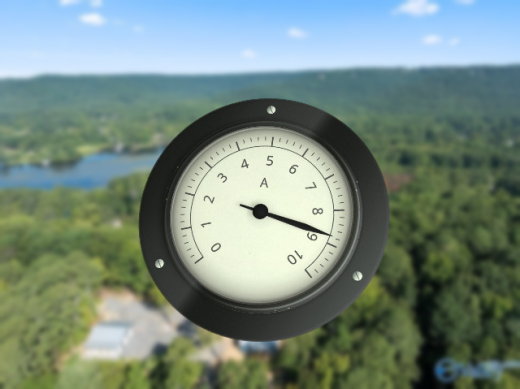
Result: 8.8,A
